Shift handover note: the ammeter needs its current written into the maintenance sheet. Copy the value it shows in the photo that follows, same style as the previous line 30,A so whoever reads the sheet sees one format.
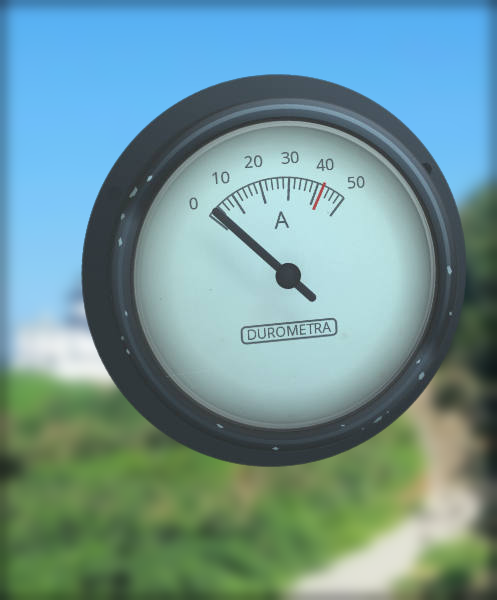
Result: 2,A
